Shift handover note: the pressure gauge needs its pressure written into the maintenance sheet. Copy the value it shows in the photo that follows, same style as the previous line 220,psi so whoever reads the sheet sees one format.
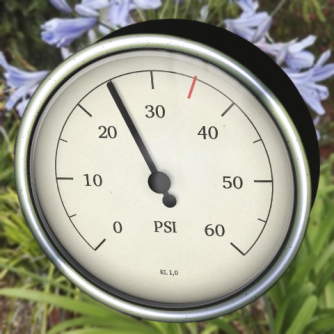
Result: 25,psi
